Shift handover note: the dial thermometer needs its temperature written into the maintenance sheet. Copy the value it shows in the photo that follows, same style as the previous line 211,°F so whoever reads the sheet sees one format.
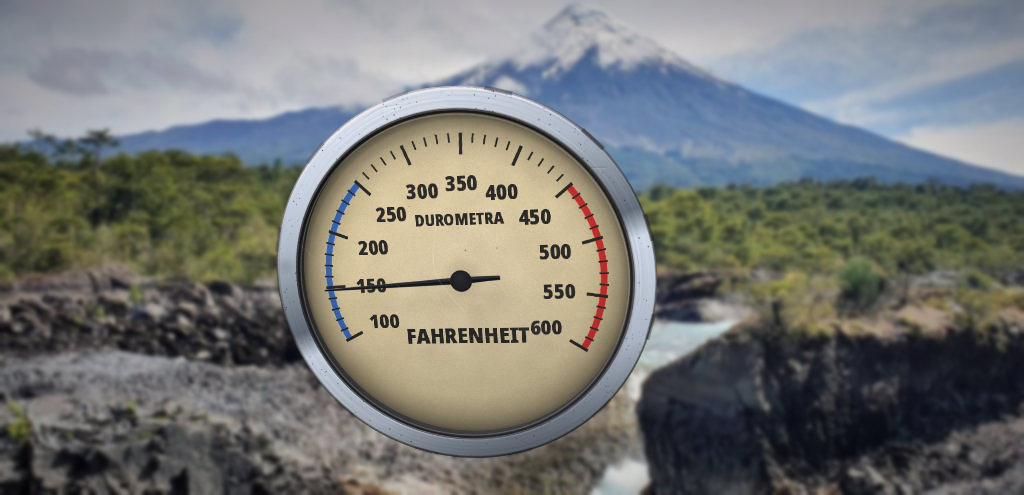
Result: 150,°F
